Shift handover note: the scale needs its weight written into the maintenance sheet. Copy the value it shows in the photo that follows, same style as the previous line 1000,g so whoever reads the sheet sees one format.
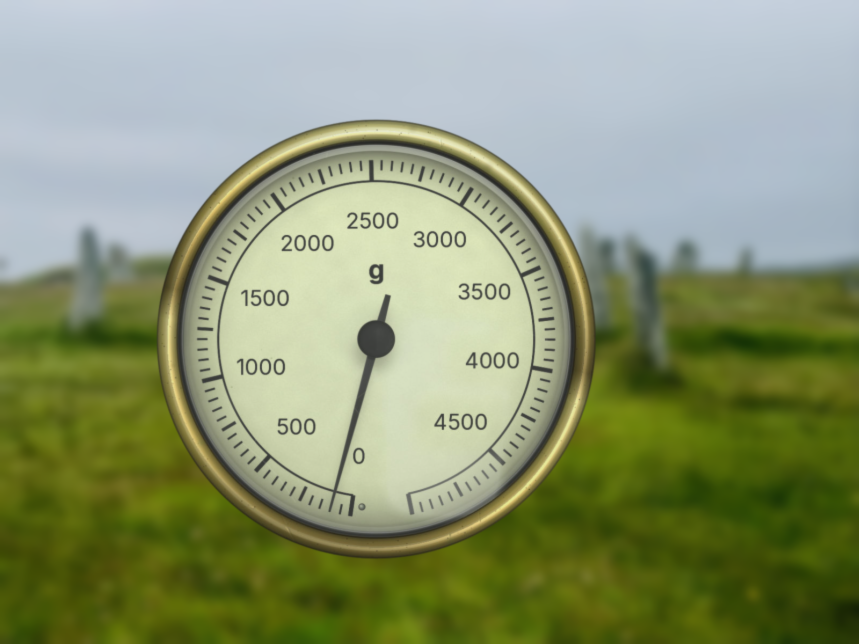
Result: 100,g
